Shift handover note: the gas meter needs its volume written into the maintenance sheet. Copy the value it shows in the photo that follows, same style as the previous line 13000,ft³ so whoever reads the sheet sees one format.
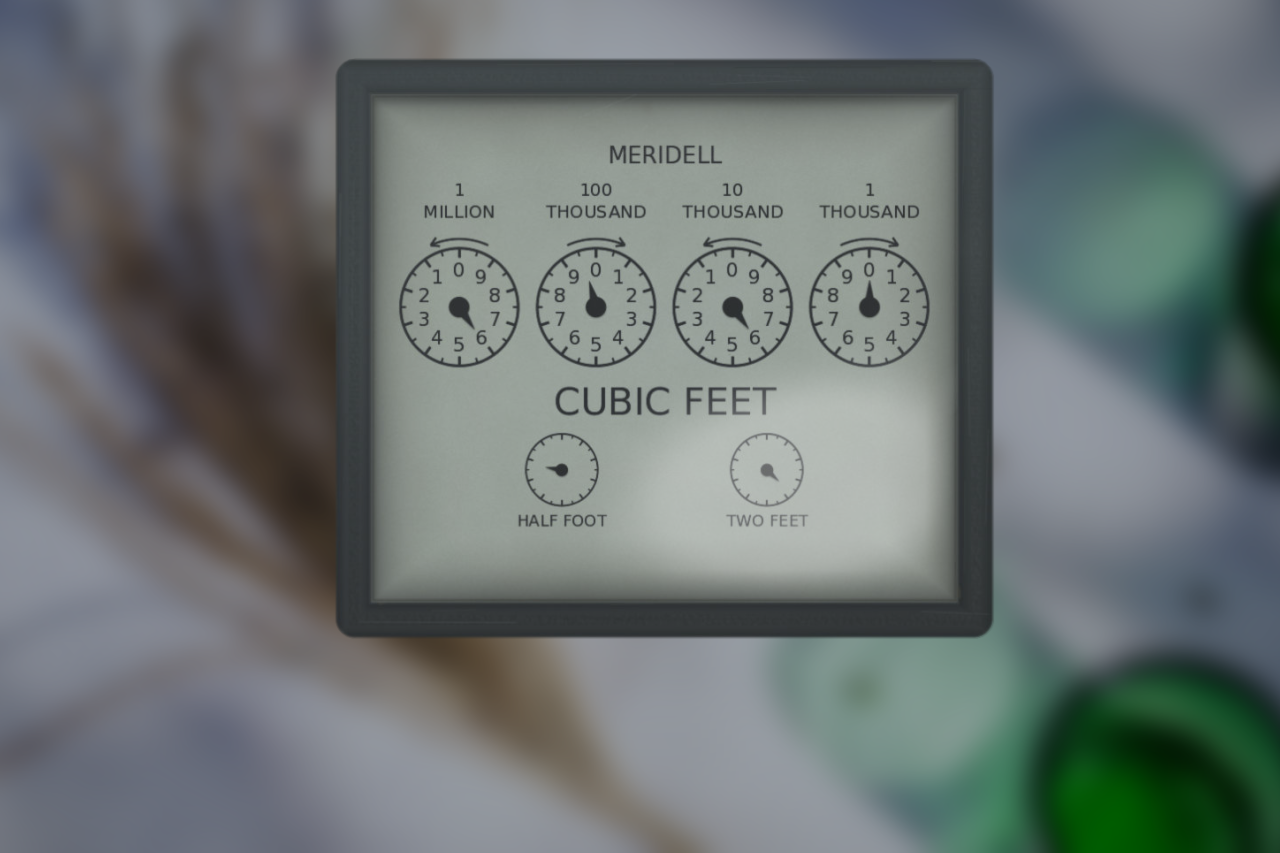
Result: 596000,ft³
